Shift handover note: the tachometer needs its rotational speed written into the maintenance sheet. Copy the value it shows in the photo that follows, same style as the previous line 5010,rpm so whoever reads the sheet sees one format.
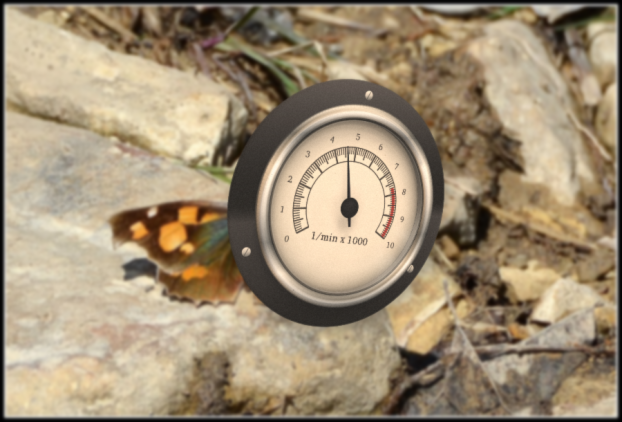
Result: 4500,rpm
